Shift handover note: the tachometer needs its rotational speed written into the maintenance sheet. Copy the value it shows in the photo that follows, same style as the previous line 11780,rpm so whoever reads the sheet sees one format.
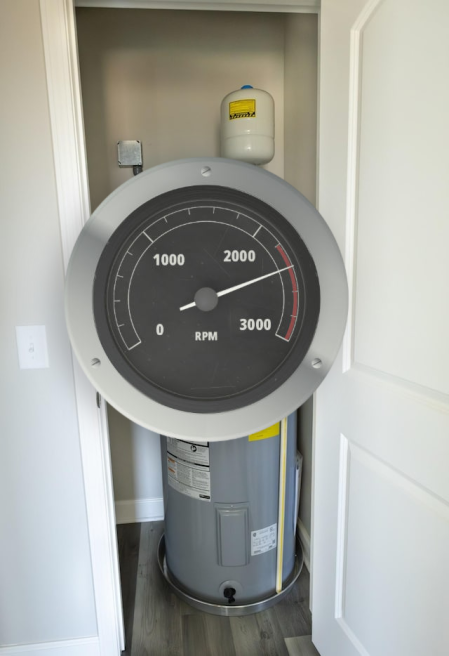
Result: 2400,rpm
